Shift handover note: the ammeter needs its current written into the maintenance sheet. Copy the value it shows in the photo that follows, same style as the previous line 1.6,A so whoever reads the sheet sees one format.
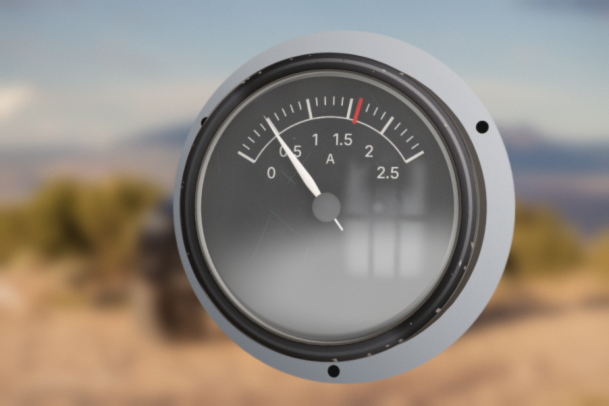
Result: 0.5,A
